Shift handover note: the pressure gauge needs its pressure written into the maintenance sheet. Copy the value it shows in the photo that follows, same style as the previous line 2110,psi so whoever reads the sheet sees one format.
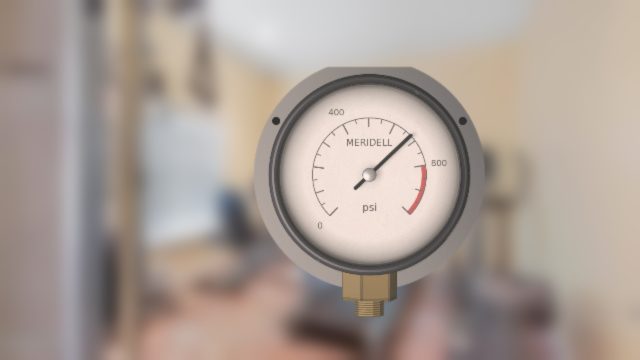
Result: 675,psi
